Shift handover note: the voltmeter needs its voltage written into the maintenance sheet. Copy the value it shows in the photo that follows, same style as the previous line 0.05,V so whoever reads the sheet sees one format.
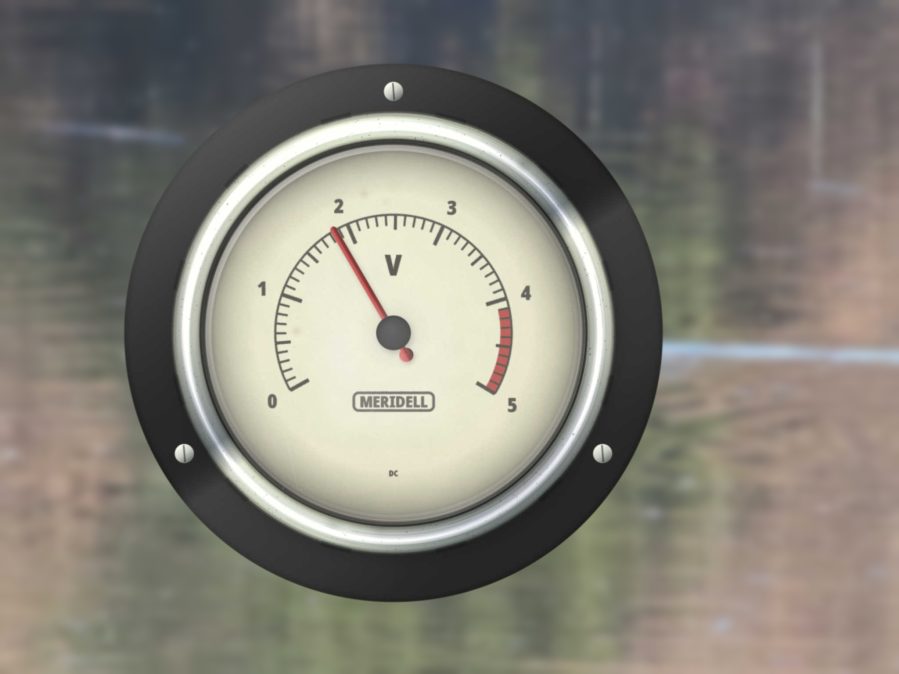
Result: 1.85,V
